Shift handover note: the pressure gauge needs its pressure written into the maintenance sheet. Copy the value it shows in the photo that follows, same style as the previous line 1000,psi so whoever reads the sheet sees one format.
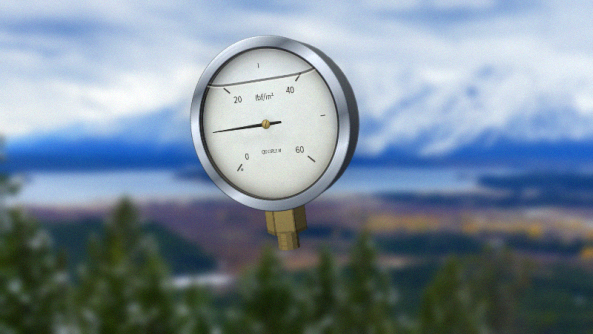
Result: 10,psi
